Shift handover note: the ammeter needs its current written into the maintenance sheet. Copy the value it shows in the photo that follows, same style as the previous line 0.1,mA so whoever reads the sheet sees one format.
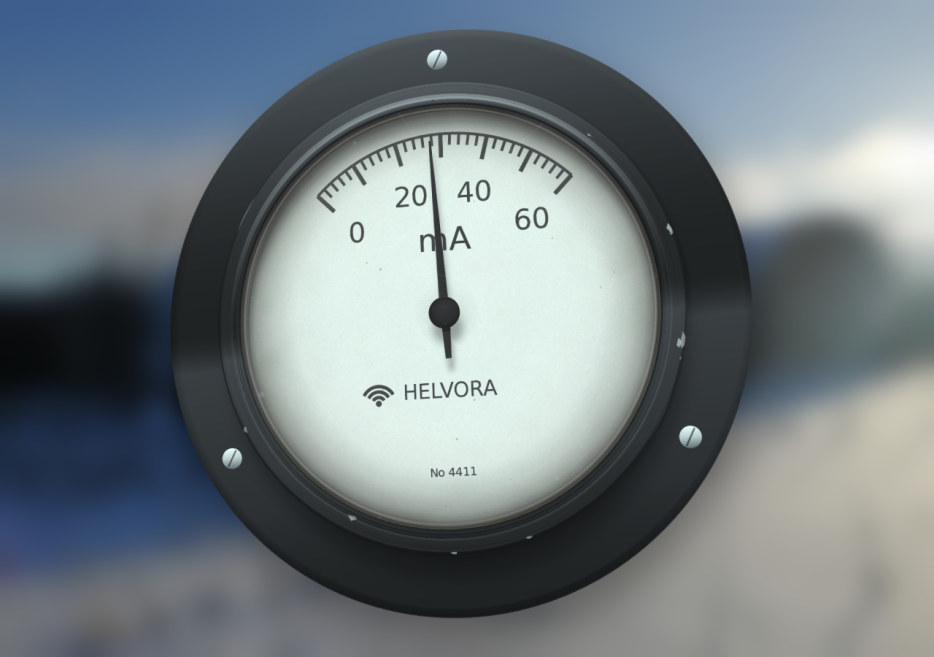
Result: 28,mA
